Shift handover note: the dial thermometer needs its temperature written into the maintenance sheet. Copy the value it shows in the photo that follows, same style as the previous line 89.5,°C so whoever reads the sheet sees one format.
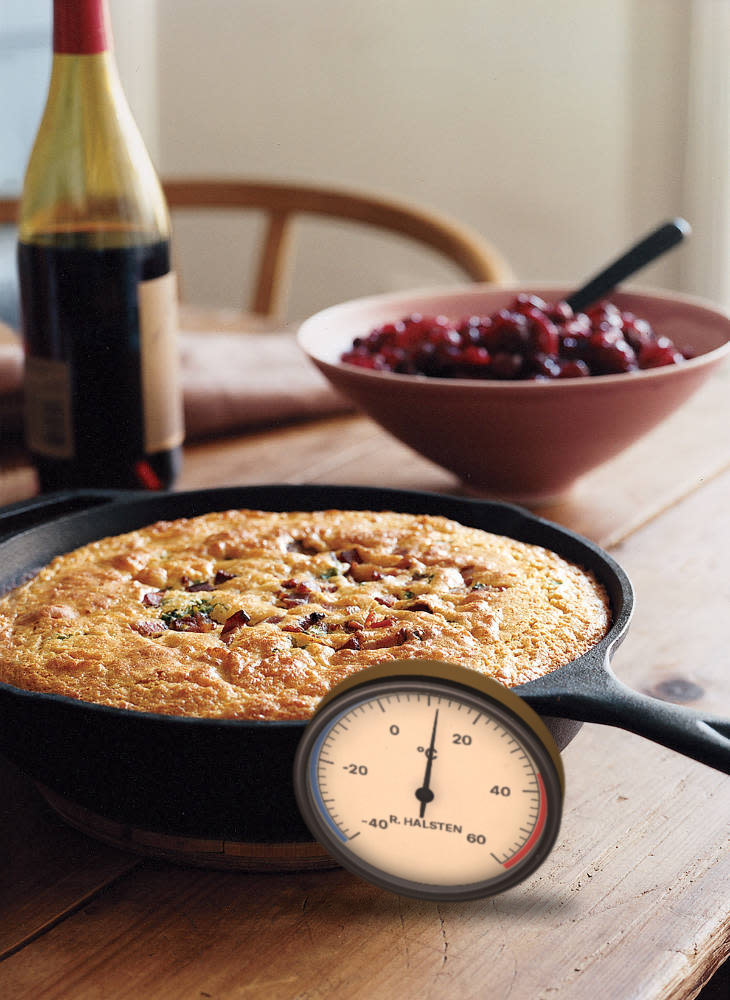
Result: 12,°C
